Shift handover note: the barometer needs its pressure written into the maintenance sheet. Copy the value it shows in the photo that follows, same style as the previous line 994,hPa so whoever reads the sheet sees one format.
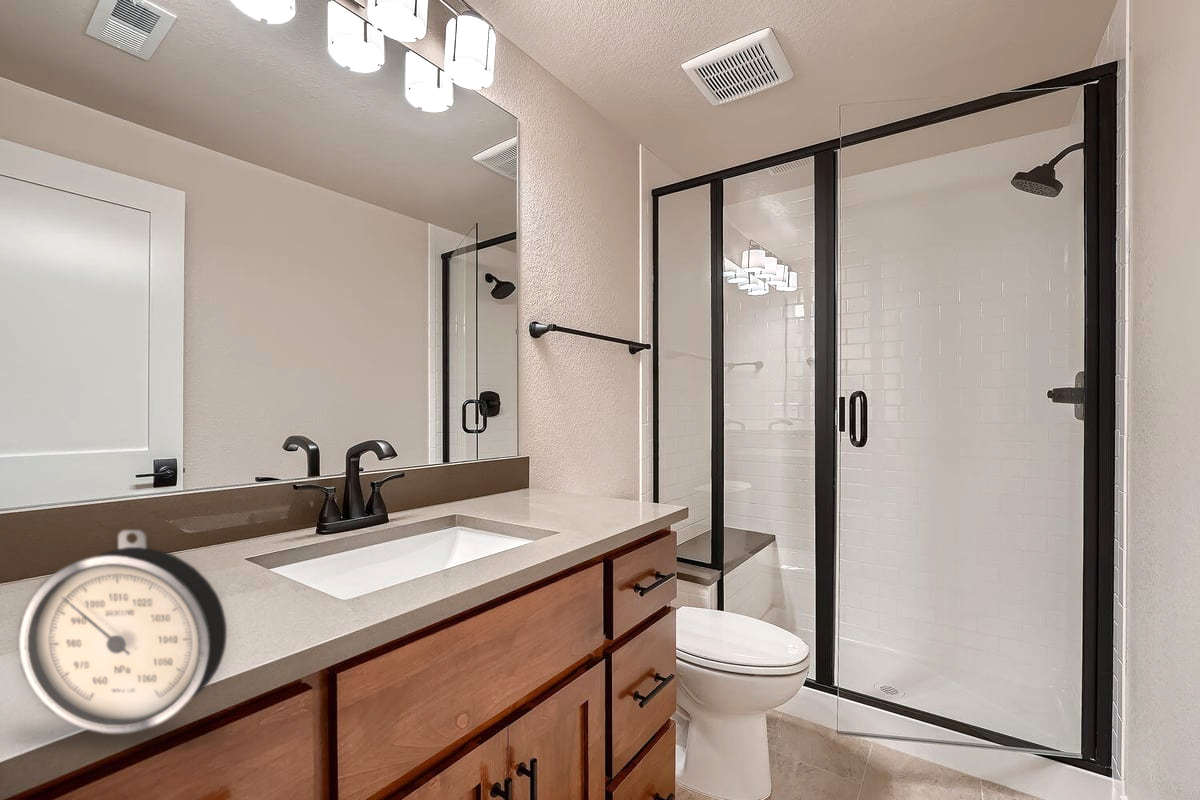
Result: 995,hPa
